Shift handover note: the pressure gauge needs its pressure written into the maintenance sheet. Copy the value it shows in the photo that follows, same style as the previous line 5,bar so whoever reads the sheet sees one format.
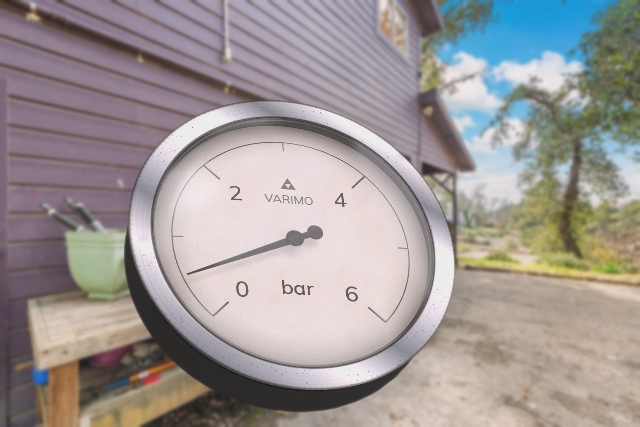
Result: 0.5,bar
